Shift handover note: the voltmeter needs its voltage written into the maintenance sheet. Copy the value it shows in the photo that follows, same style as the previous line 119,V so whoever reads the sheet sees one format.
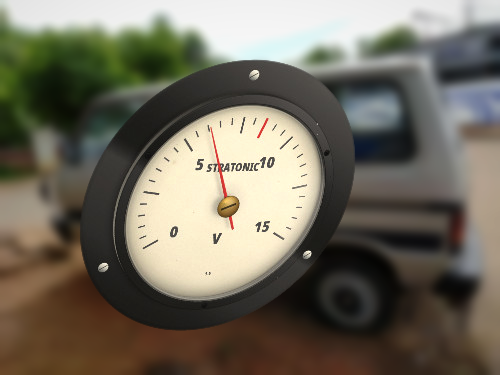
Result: 6,V
